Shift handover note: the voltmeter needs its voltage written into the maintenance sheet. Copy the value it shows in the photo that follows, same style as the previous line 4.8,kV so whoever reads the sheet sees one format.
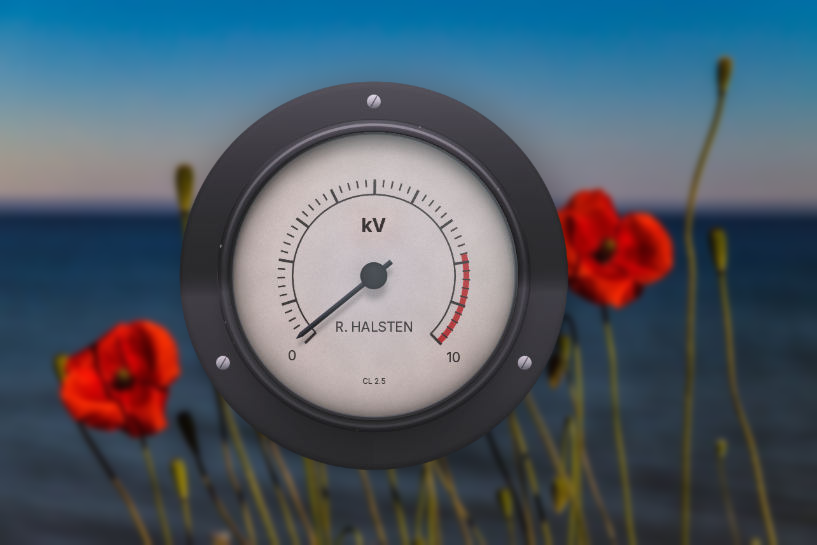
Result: 0.2,kV
